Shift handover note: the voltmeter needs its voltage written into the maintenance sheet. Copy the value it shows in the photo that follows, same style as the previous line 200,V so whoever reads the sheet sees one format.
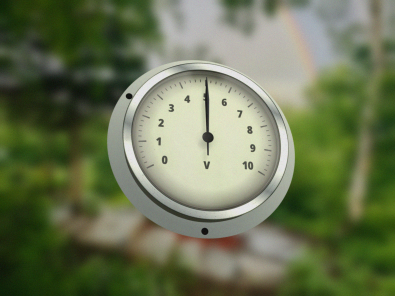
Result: 5,V
